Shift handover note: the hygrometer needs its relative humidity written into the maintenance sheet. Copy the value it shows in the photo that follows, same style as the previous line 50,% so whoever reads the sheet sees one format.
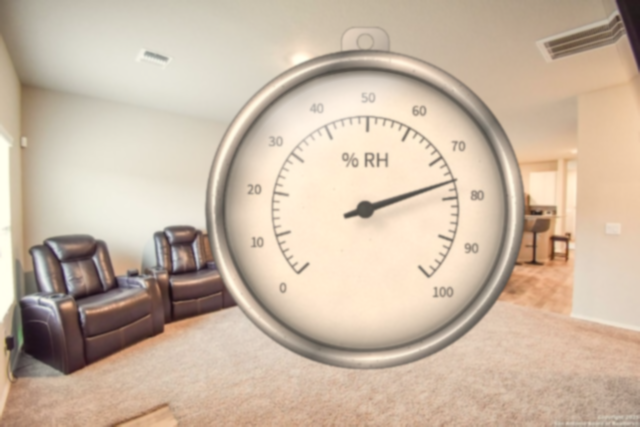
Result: 76,%
